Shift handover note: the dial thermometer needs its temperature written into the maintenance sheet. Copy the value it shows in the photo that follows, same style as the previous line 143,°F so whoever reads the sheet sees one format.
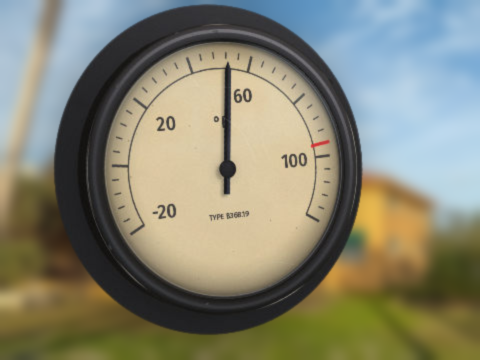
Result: 52,°F
